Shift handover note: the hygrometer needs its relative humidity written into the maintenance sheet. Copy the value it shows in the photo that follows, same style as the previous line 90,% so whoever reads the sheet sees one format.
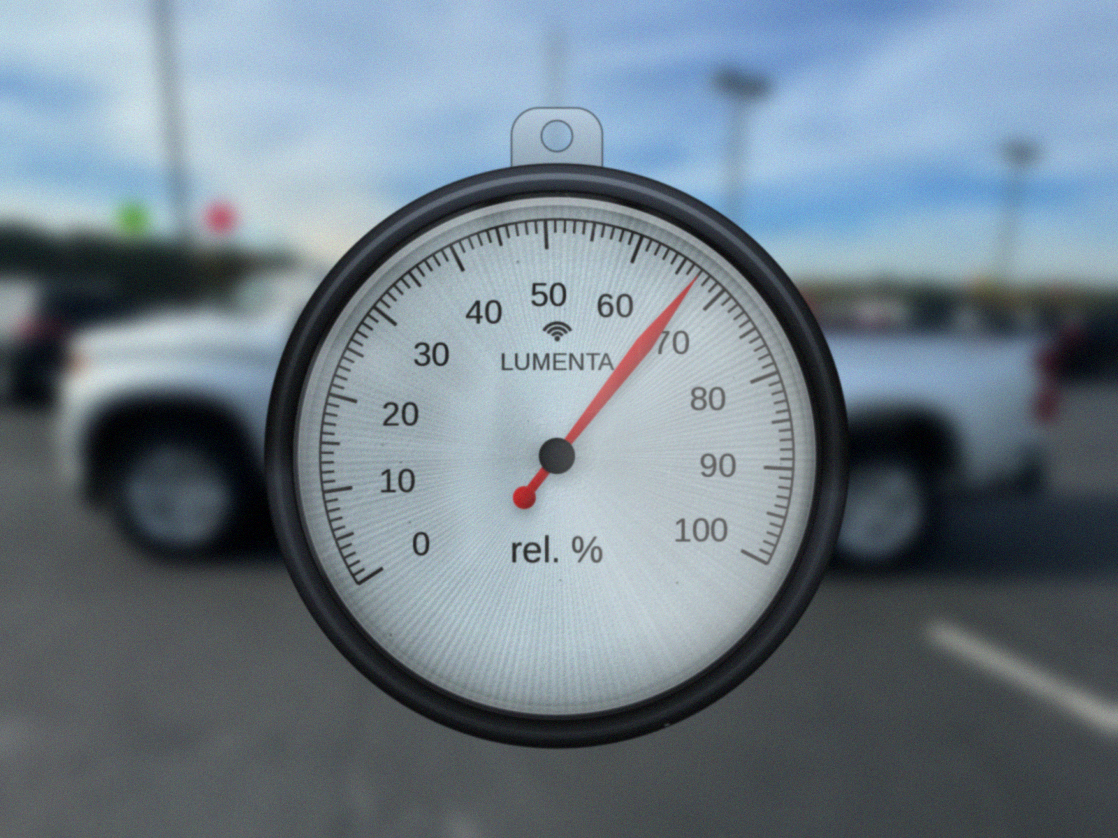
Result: 67,%
